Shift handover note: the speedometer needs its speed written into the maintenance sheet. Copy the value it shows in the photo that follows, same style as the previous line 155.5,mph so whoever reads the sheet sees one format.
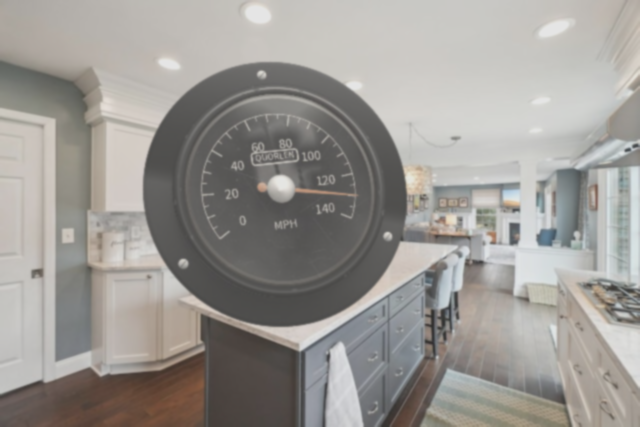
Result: 130,mph
